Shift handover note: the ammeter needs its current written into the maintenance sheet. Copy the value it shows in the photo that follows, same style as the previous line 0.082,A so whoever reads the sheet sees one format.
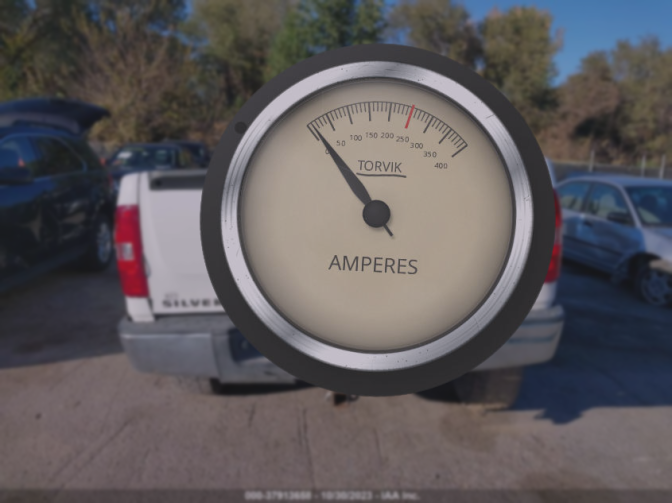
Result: 10,A
